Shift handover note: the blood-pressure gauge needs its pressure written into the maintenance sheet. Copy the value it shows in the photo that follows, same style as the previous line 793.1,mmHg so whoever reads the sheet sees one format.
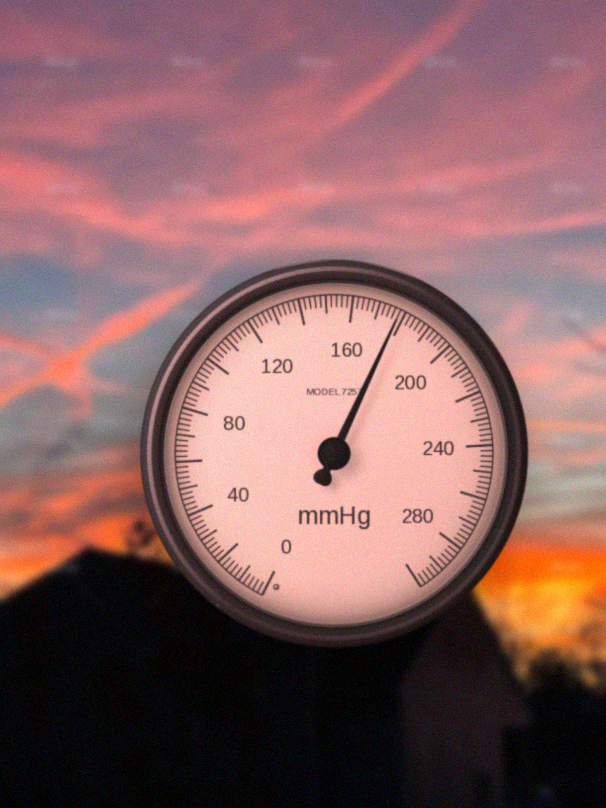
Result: 178,mmHg
